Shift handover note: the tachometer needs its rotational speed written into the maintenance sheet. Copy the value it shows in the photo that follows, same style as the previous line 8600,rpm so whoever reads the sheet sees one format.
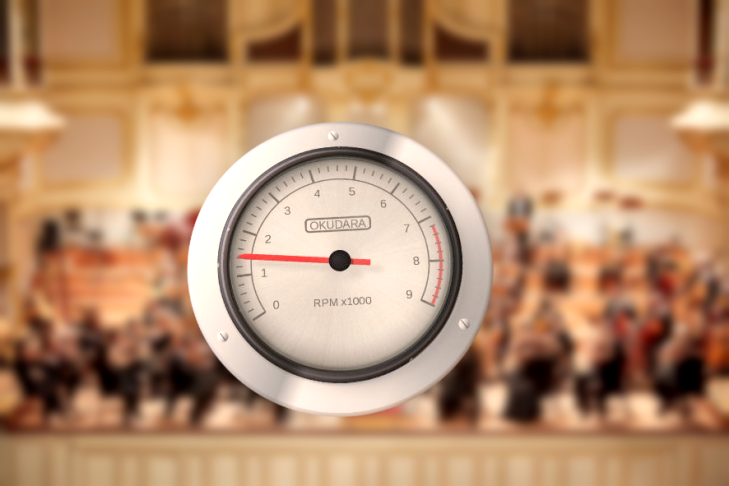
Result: 1400,rpm
